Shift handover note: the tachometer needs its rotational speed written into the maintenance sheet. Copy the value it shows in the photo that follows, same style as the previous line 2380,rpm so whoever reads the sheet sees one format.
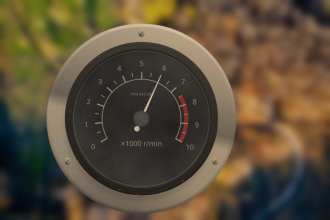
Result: 6000,rpm
